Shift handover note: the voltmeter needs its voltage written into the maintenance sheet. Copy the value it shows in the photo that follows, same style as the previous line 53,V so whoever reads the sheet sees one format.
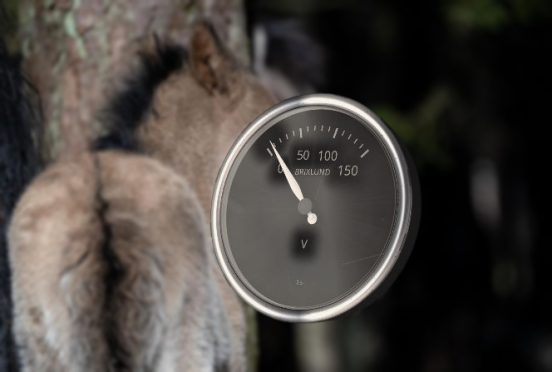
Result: 10,V
